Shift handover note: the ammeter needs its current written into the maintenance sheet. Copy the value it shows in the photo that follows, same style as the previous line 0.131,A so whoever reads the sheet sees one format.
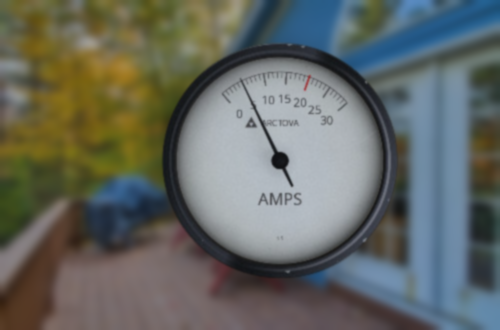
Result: 5,A
